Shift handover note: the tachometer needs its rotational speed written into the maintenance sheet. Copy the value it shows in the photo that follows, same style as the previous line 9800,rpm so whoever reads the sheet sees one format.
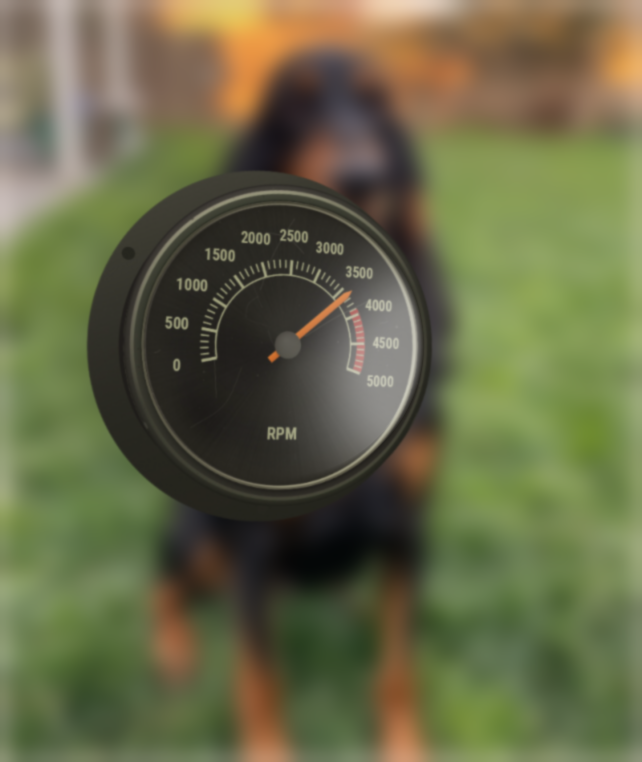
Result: 3600,rpm
